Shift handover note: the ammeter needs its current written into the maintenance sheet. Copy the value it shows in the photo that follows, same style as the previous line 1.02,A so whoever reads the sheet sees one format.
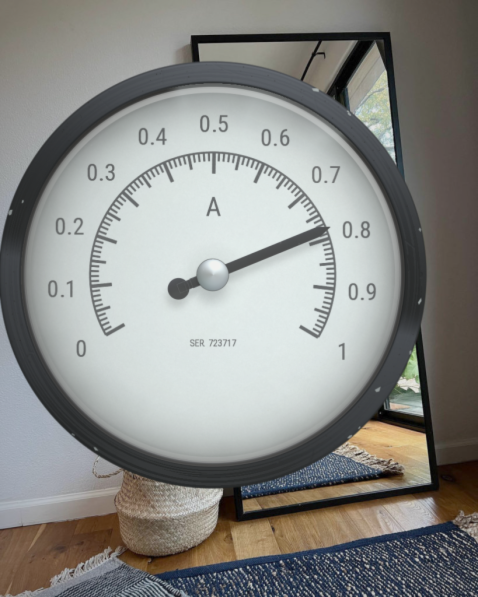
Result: 0.78,A
